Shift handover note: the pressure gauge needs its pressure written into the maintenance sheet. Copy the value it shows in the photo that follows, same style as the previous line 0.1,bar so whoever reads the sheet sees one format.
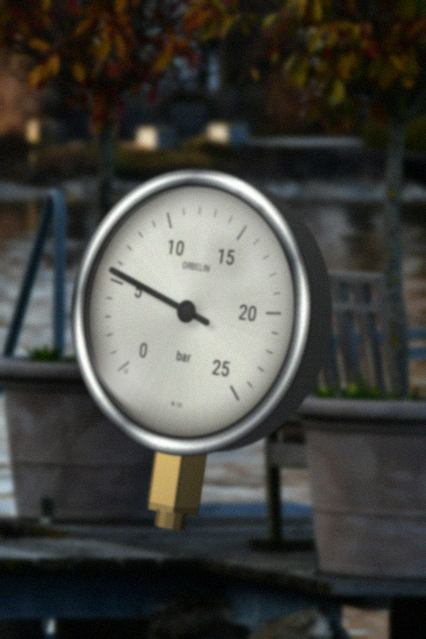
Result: 5.5,bar
